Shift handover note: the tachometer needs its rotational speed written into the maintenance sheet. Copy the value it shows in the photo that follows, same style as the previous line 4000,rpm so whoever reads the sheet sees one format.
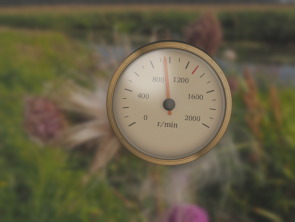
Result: 950,rpm
